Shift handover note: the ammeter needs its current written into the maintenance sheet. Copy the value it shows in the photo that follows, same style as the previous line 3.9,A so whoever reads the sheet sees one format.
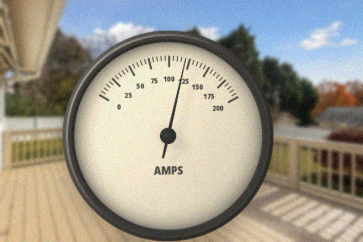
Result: 120,A
